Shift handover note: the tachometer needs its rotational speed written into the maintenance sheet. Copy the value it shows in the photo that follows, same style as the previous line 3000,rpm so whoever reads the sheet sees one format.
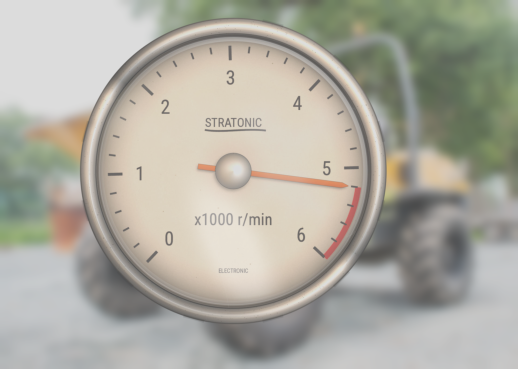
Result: 5200,rpm
